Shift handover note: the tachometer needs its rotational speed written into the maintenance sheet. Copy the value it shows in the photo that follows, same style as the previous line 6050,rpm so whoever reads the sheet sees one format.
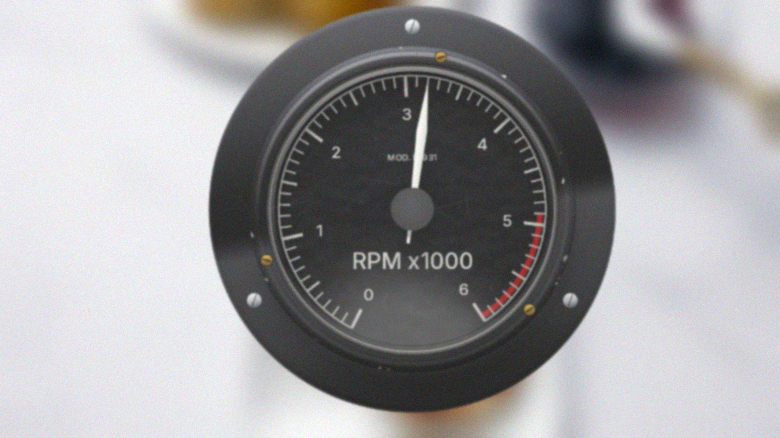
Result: 3200,rpm
